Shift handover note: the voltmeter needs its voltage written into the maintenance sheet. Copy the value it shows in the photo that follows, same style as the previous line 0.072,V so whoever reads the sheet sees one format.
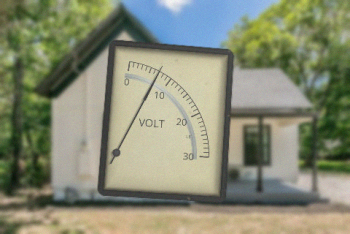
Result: 7,V
